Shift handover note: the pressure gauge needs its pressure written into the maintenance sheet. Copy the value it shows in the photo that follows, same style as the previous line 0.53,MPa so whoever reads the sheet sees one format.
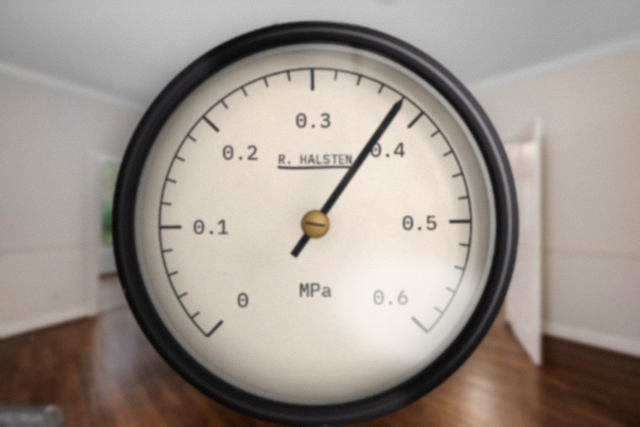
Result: 0.38,MPa
